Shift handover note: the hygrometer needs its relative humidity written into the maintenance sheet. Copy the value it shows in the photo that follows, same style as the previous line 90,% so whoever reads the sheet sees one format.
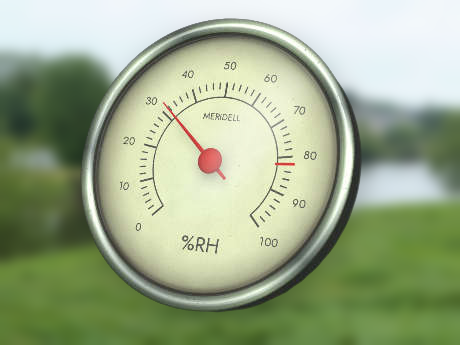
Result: 32,%
